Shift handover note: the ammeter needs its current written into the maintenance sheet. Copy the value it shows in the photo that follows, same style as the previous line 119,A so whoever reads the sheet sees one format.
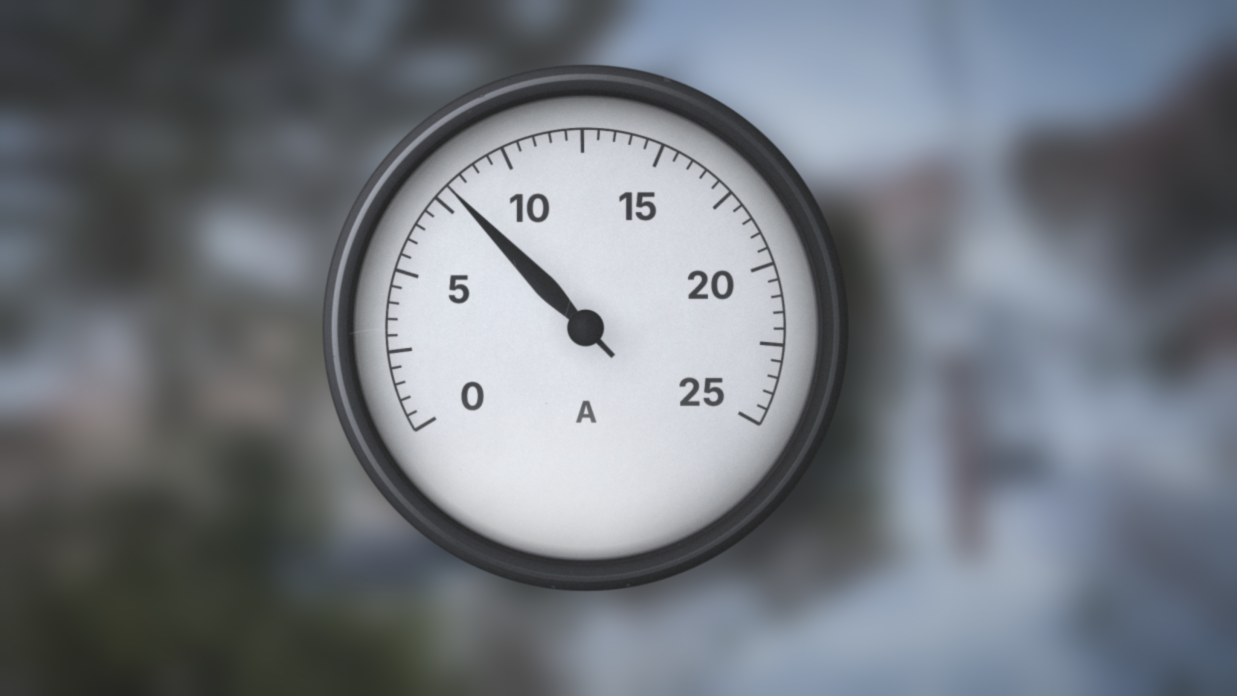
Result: 8,A
